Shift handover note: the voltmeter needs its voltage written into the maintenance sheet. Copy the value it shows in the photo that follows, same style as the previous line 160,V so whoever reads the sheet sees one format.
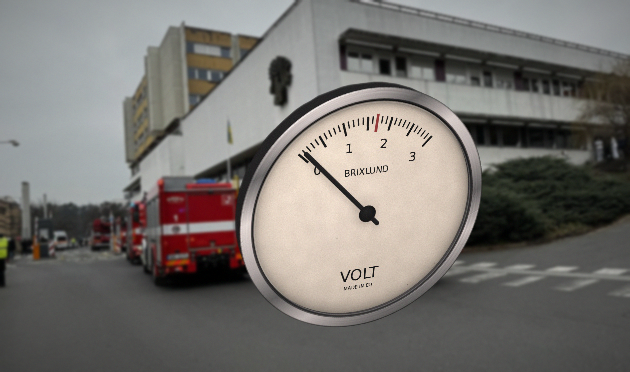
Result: 0.1,V
